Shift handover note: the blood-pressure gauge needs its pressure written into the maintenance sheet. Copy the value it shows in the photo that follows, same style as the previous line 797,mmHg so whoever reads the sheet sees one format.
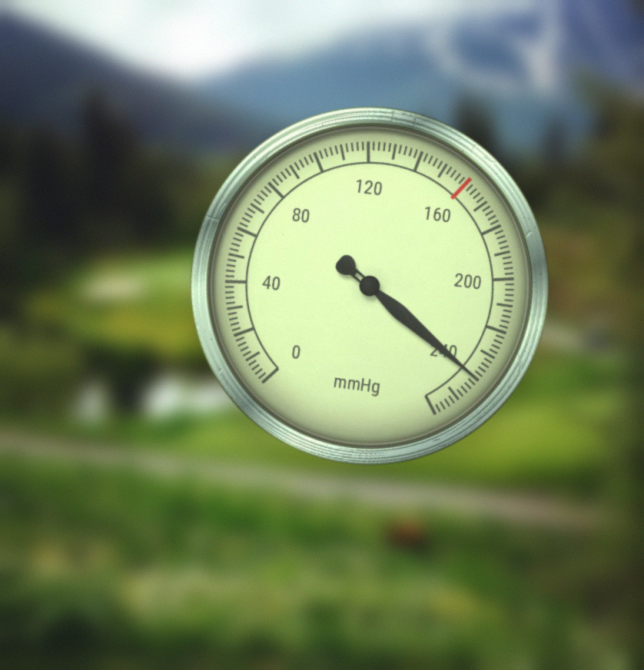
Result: 240,mmHg
